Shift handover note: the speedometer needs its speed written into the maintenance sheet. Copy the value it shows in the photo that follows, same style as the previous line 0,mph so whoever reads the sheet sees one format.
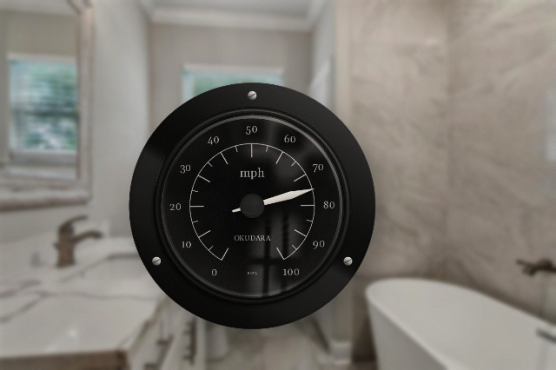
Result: 75,mph
